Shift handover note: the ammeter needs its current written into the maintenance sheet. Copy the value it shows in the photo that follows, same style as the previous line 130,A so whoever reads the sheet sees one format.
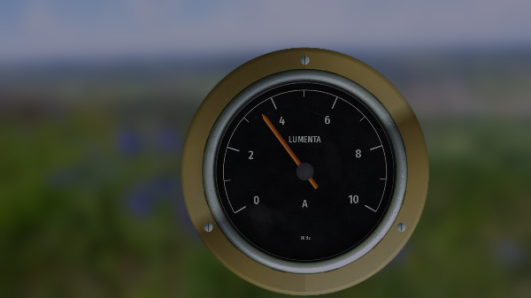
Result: 3.5,A
